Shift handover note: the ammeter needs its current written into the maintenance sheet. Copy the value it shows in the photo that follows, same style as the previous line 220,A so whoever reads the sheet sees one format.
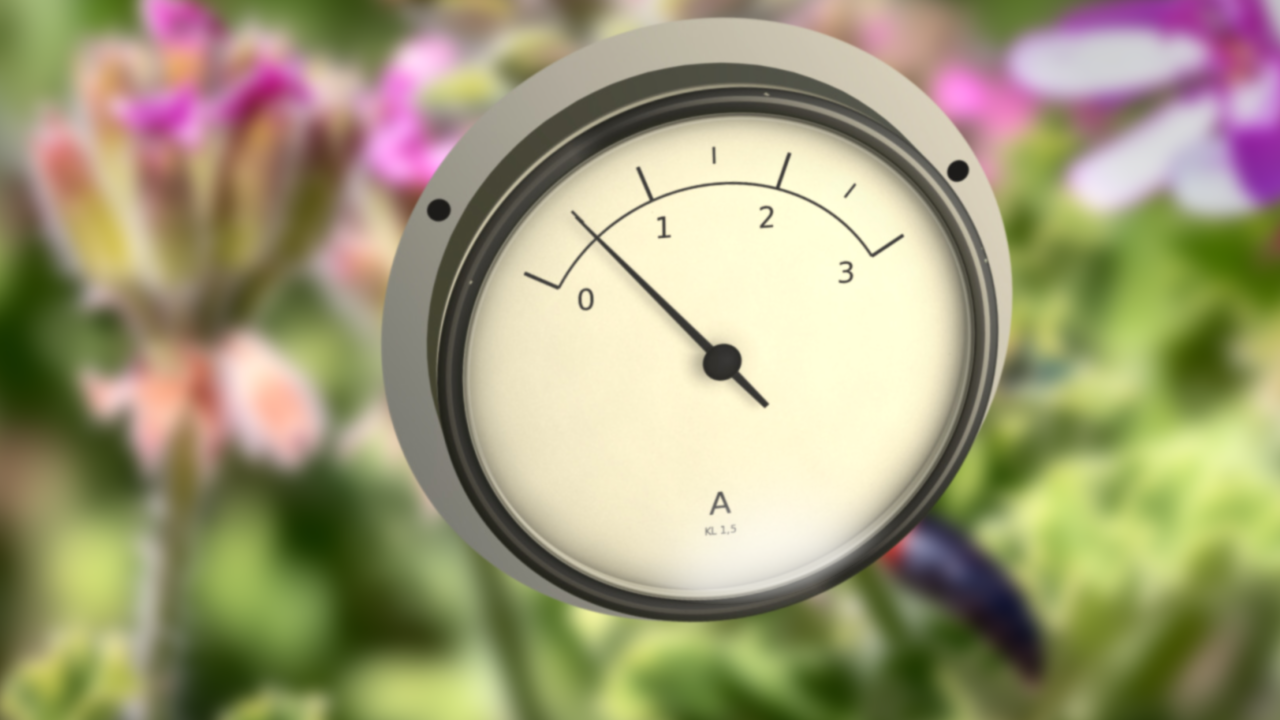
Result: 0.5,A
